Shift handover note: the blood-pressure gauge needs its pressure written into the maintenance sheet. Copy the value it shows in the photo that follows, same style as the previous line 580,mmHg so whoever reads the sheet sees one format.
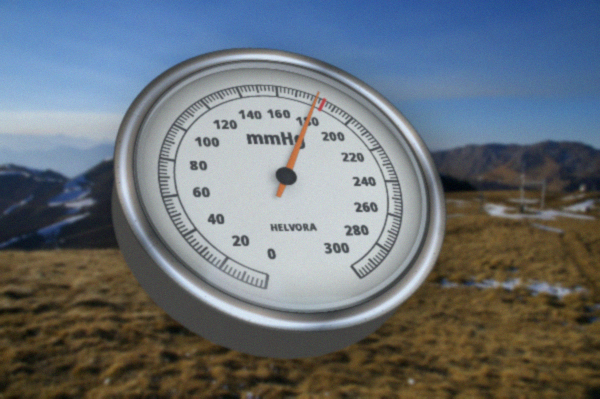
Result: 180,mmHg
